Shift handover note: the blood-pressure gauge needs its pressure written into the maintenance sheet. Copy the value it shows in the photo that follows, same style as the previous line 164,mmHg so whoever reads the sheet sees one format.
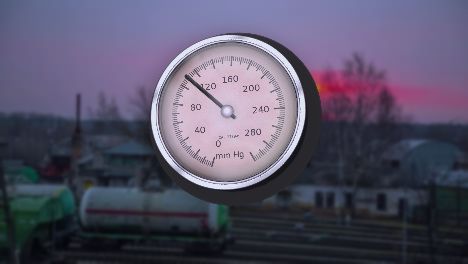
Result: 110,mmHg
